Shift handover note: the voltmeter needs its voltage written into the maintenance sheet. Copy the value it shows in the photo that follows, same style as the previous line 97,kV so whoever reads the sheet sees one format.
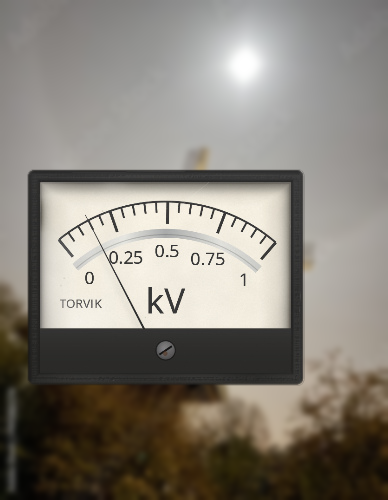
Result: 0.15,kV
